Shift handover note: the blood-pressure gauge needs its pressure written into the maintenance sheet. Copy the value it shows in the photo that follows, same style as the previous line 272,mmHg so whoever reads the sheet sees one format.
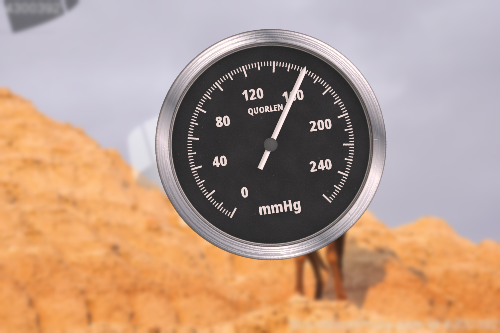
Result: 160,mmHg
